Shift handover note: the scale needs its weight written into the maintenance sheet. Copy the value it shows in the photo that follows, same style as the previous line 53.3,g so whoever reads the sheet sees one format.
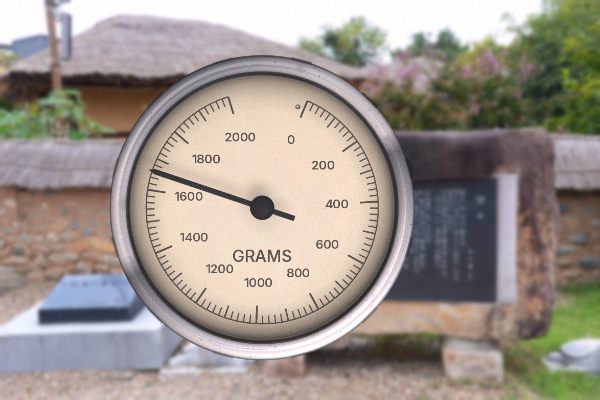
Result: 1660,g
